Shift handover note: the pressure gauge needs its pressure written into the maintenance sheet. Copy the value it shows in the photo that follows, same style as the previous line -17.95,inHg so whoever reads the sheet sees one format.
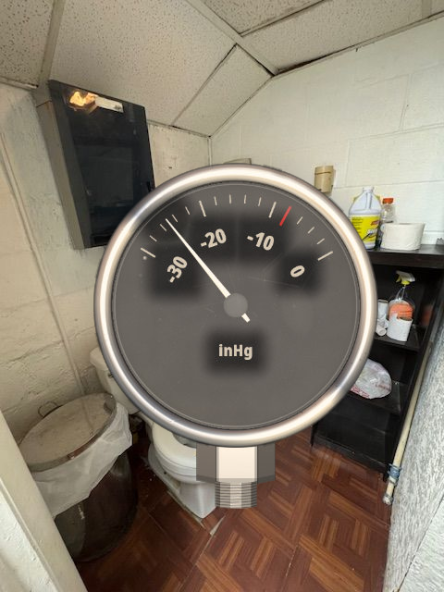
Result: -25,inHg
